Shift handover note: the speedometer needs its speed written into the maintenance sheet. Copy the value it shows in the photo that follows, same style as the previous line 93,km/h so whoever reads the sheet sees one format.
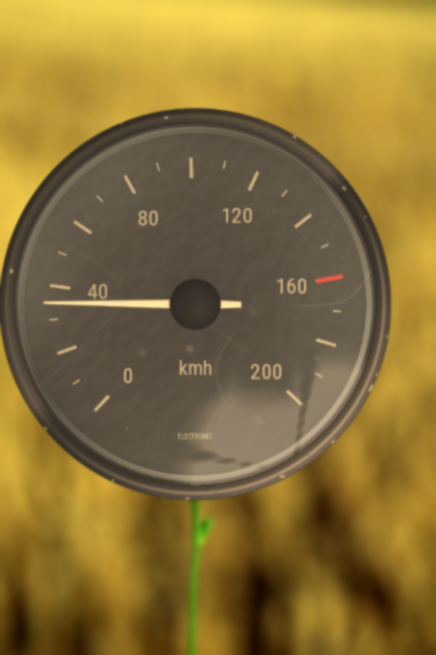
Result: 35,km/h
